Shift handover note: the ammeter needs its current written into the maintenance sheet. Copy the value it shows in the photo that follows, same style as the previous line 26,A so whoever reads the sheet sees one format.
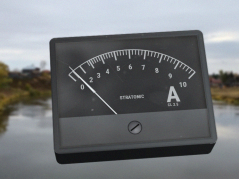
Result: 1,A
